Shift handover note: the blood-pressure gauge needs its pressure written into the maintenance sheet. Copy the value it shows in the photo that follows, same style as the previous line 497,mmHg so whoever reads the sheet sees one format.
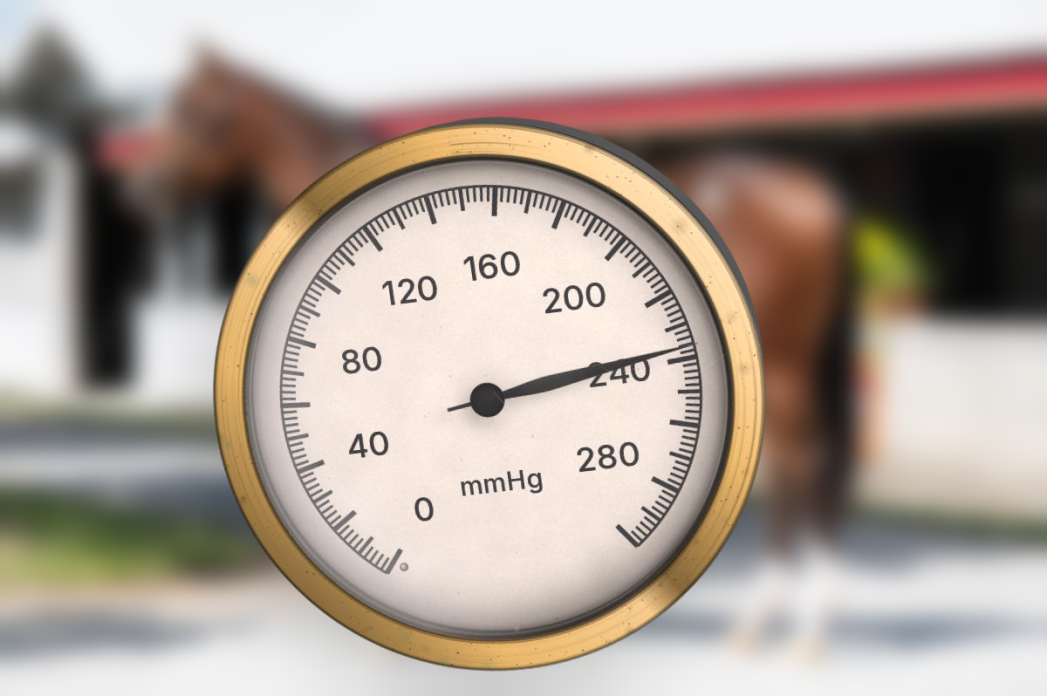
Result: 236,mmHg
